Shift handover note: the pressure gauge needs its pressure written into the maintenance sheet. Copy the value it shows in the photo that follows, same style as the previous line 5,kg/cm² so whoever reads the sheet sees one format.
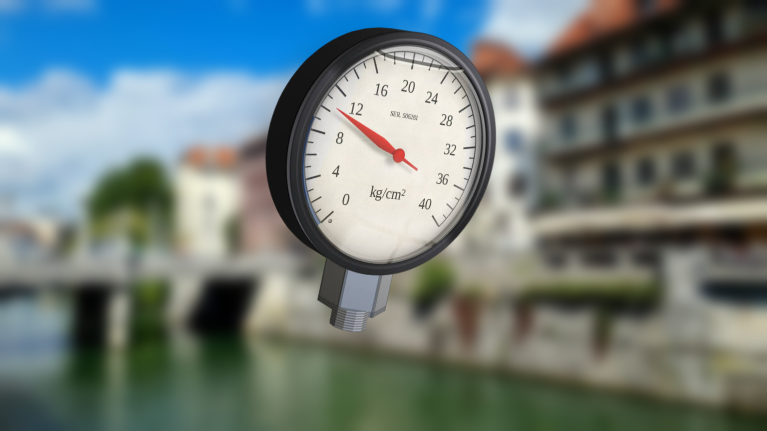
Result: 10.5,kg/cm²
